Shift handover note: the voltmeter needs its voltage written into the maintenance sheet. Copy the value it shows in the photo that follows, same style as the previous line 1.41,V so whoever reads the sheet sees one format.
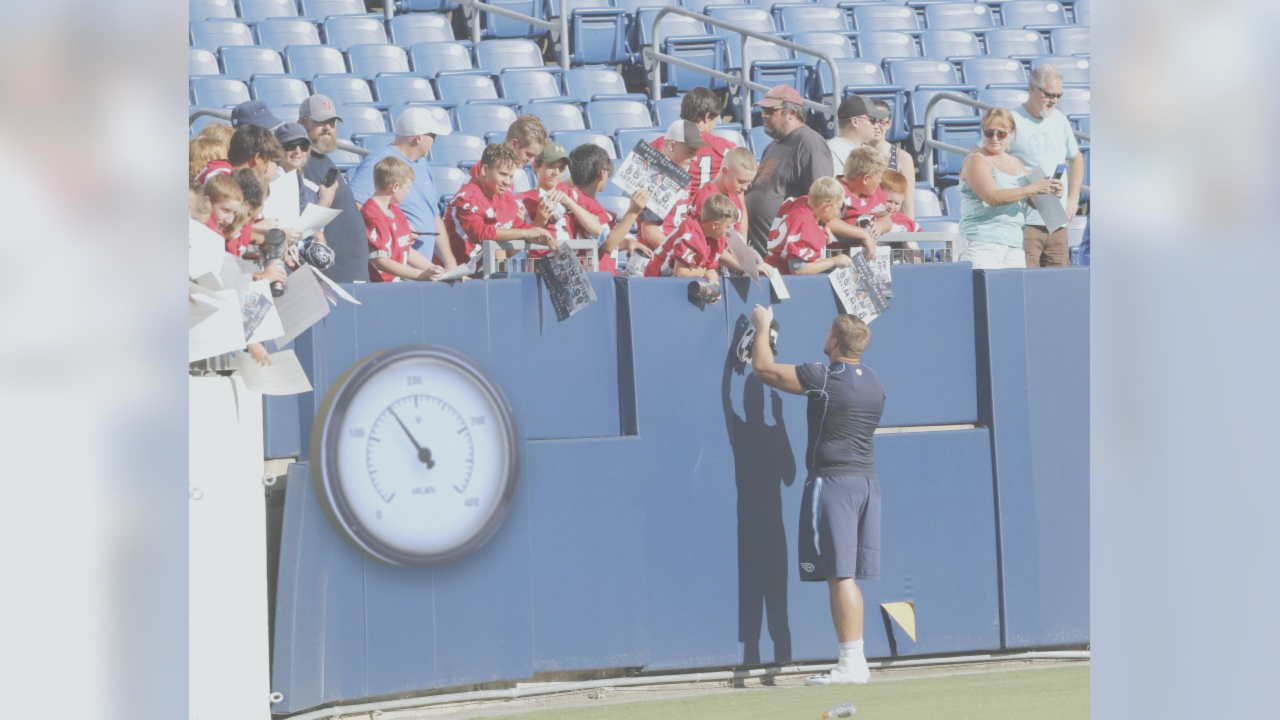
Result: 150,V
